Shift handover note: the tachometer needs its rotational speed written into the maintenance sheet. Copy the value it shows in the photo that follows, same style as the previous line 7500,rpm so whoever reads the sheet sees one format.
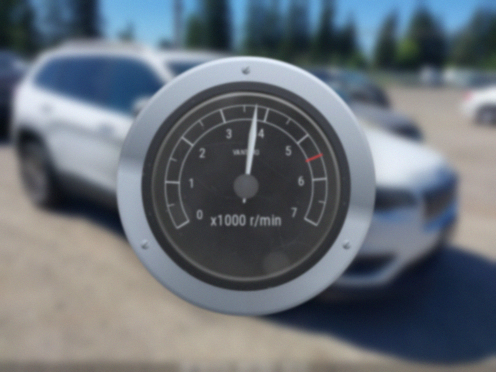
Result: 3750,rpm
